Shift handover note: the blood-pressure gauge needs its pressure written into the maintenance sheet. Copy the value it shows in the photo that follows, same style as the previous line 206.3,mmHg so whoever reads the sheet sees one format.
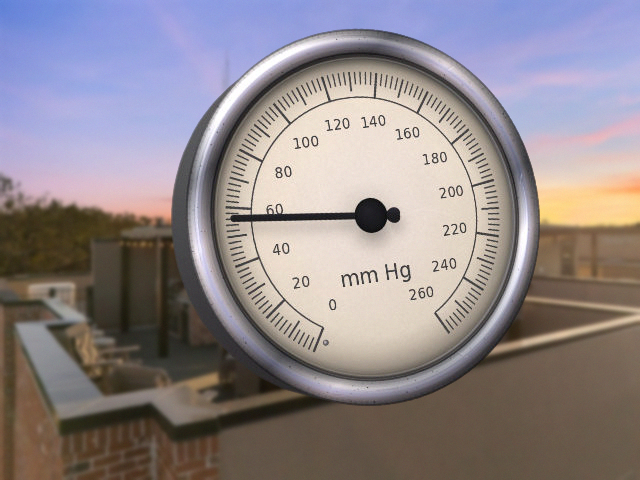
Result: 56,mmHg
